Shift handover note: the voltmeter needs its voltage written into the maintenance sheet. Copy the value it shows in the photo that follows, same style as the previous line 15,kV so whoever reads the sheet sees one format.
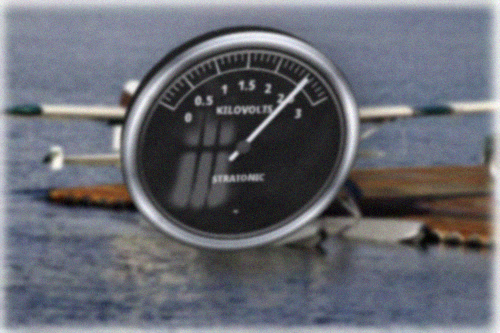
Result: 2.5,kV
